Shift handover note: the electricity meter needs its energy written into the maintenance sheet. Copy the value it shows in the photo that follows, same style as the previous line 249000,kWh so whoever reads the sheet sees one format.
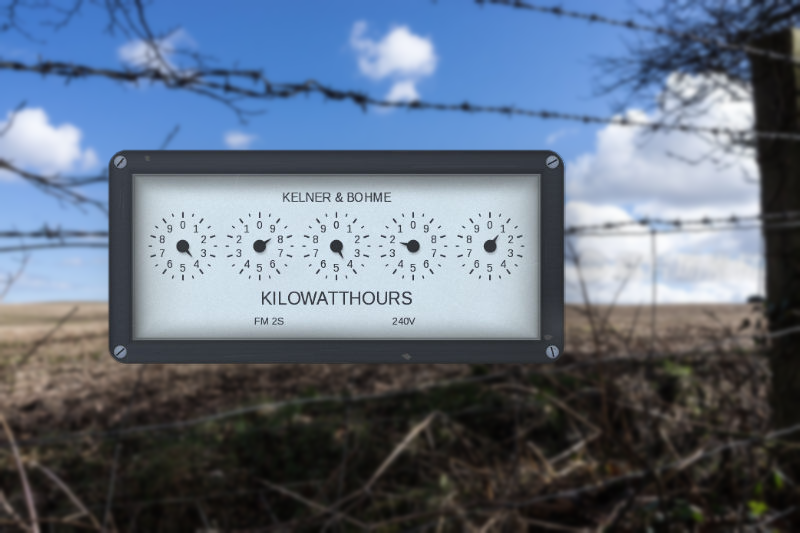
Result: 38421,kWh
